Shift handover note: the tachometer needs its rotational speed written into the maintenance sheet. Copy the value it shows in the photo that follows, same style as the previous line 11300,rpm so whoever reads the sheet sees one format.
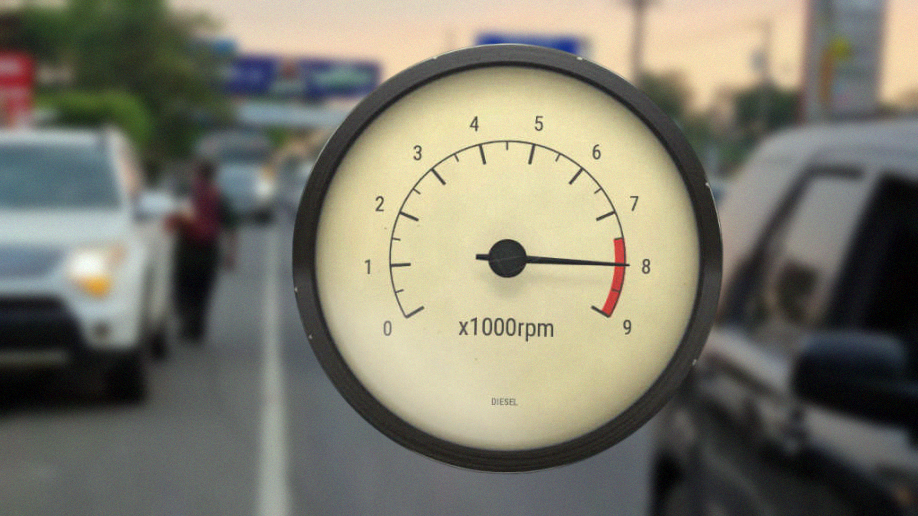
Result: 8000,rpm
